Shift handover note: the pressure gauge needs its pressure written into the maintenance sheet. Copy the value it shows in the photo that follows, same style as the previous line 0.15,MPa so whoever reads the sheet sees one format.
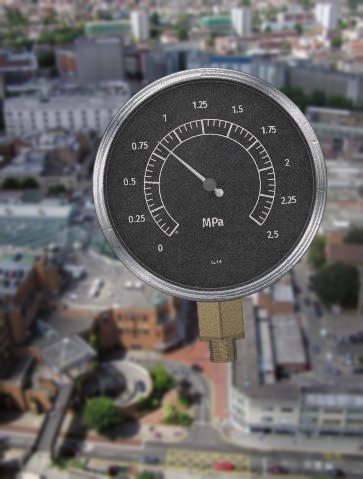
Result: 0.85,MPa
